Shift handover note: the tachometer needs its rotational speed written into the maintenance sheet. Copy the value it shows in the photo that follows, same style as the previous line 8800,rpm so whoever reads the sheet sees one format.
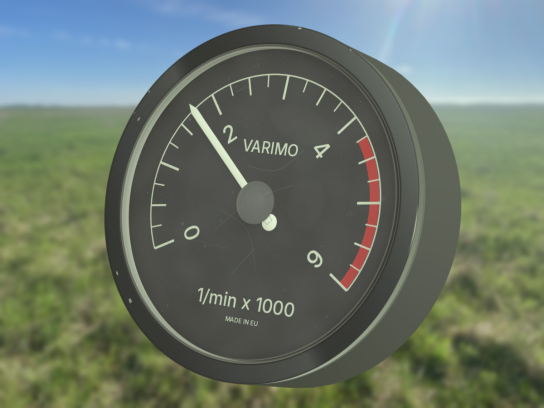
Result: 1750,rpm
